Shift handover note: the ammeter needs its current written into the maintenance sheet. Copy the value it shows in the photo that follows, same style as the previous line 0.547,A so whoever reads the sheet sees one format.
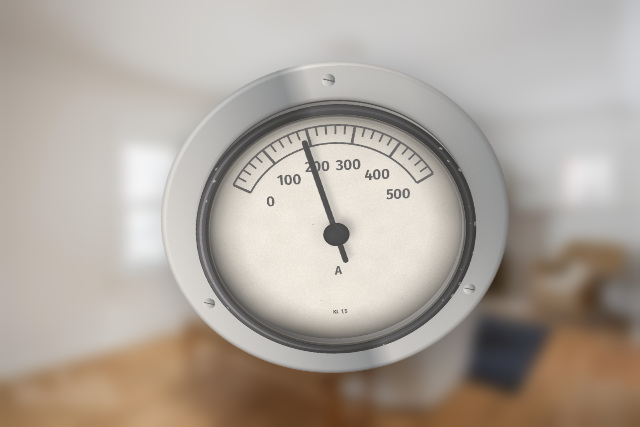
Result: 190,A
